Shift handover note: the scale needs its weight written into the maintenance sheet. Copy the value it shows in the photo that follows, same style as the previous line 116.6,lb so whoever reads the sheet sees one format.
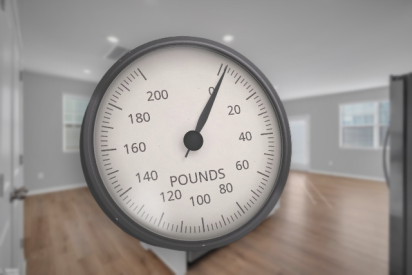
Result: 2,lb
